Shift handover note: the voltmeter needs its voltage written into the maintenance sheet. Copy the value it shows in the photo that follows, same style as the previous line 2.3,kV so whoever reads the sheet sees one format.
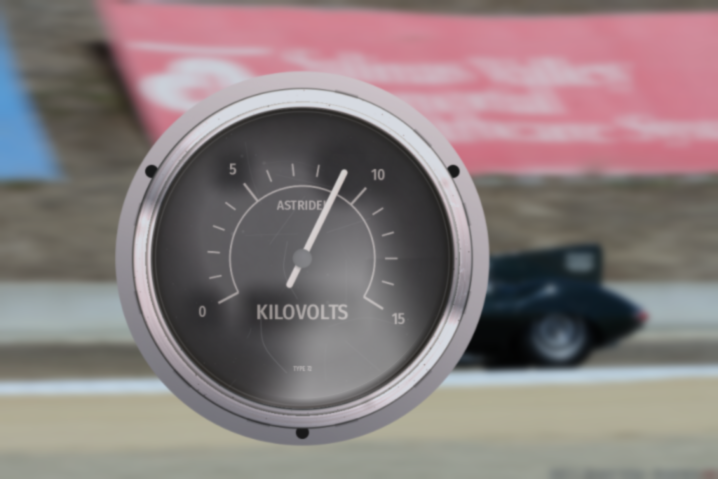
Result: 9,kV
